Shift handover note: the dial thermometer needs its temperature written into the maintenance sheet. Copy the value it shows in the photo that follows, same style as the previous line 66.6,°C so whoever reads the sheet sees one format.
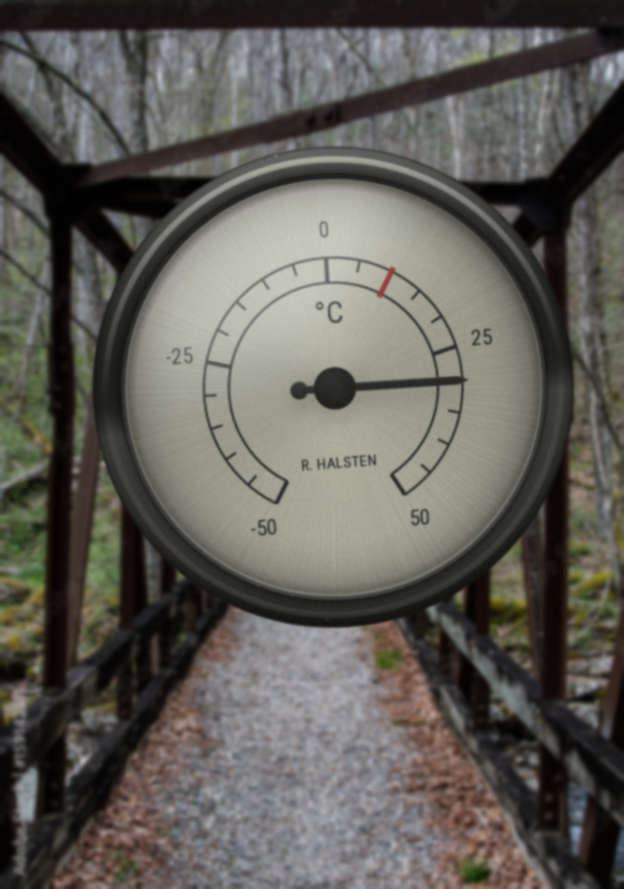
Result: 30,°C
